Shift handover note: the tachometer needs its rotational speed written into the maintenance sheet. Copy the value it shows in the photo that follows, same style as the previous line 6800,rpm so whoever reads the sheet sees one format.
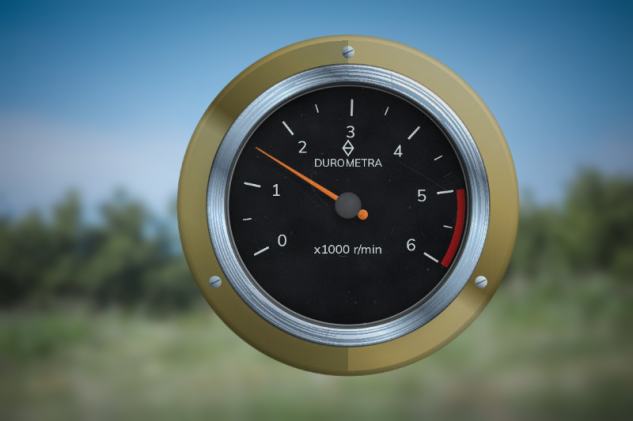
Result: 1500,rpm
